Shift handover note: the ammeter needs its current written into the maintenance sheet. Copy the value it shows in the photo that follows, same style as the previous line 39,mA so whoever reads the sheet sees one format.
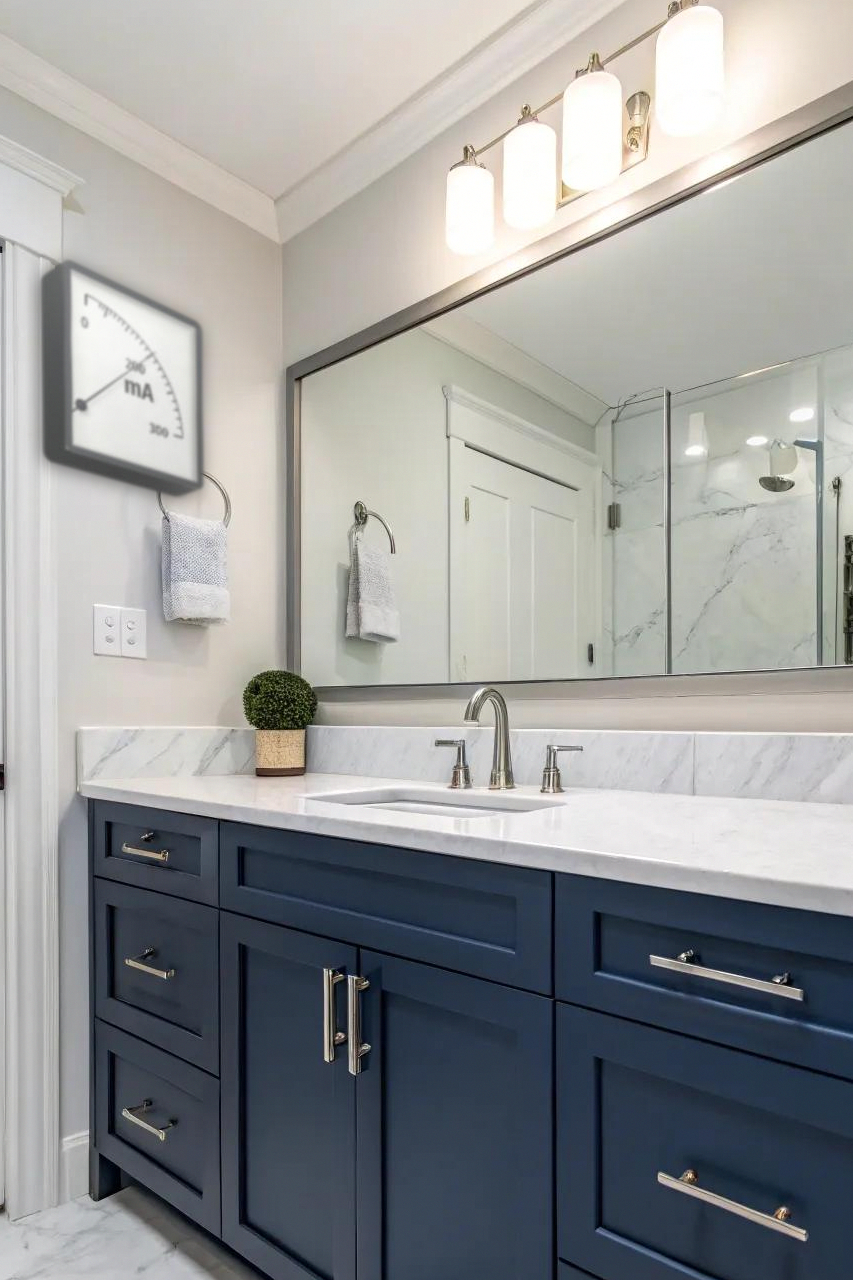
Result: 200,mA
